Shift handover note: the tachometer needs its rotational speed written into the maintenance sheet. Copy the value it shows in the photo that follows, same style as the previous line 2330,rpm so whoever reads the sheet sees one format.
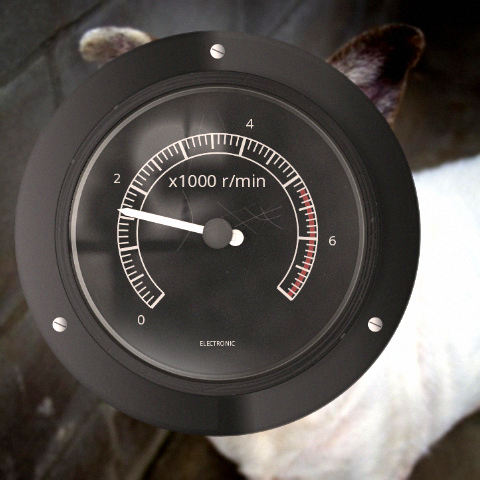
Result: 1600,rpm
